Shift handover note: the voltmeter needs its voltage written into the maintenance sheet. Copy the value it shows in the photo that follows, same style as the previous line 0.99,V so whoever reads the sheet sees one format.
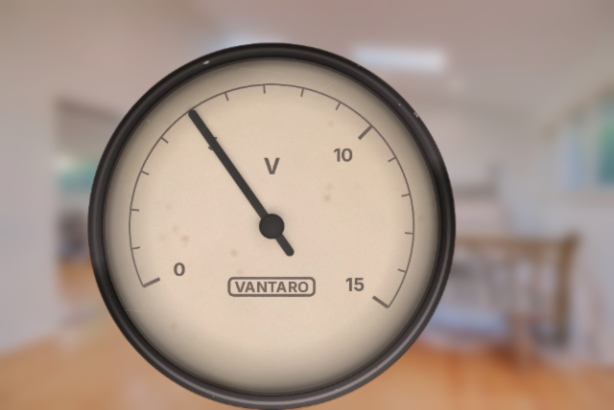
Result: 5,V
